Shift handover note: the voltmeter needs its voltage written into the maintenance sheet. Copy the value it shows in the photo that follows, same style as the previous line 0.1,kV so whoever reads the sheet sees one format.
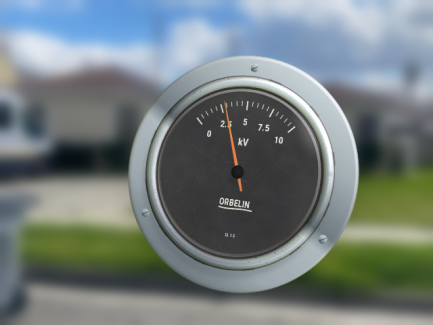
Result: 3,kV
